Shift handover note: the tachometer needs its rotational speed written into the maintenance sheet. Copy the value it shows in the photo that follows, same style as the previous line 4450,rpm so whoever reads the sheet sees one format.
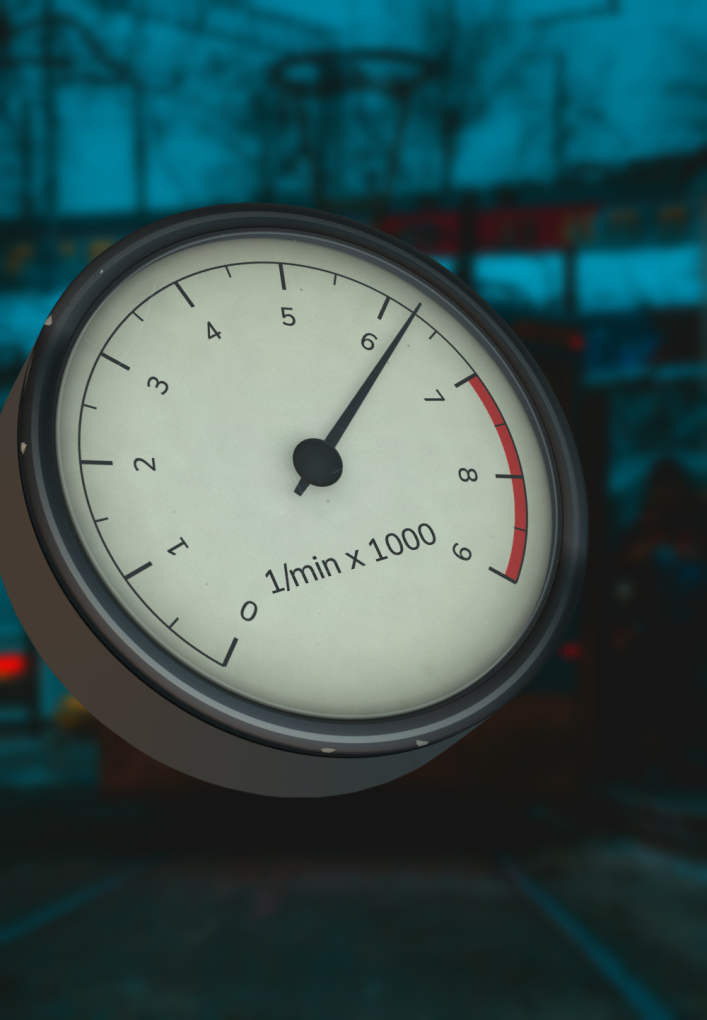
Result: 6250,rpm
